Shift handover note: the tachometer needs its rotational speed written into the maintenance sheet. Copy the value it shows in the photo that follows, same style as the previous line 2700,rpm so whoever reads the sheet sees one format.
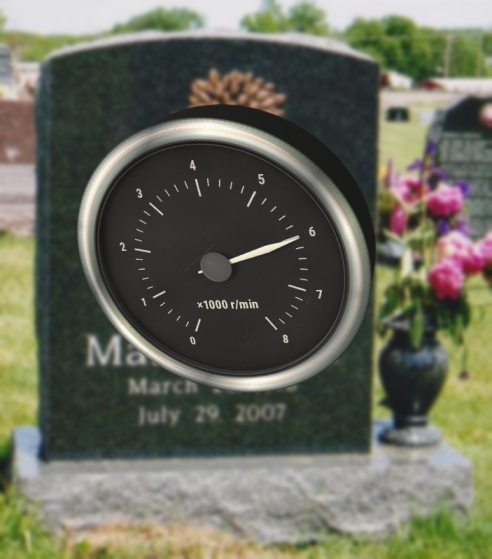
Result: 6000,rpm
